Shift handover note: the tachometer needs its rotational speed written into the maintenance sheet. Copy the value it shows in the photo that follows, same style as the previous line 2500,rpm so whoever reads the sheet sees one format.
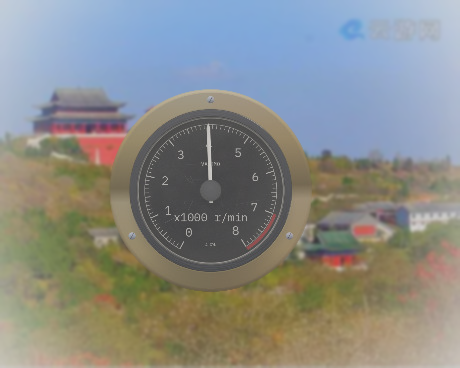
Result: 4000,rpm
